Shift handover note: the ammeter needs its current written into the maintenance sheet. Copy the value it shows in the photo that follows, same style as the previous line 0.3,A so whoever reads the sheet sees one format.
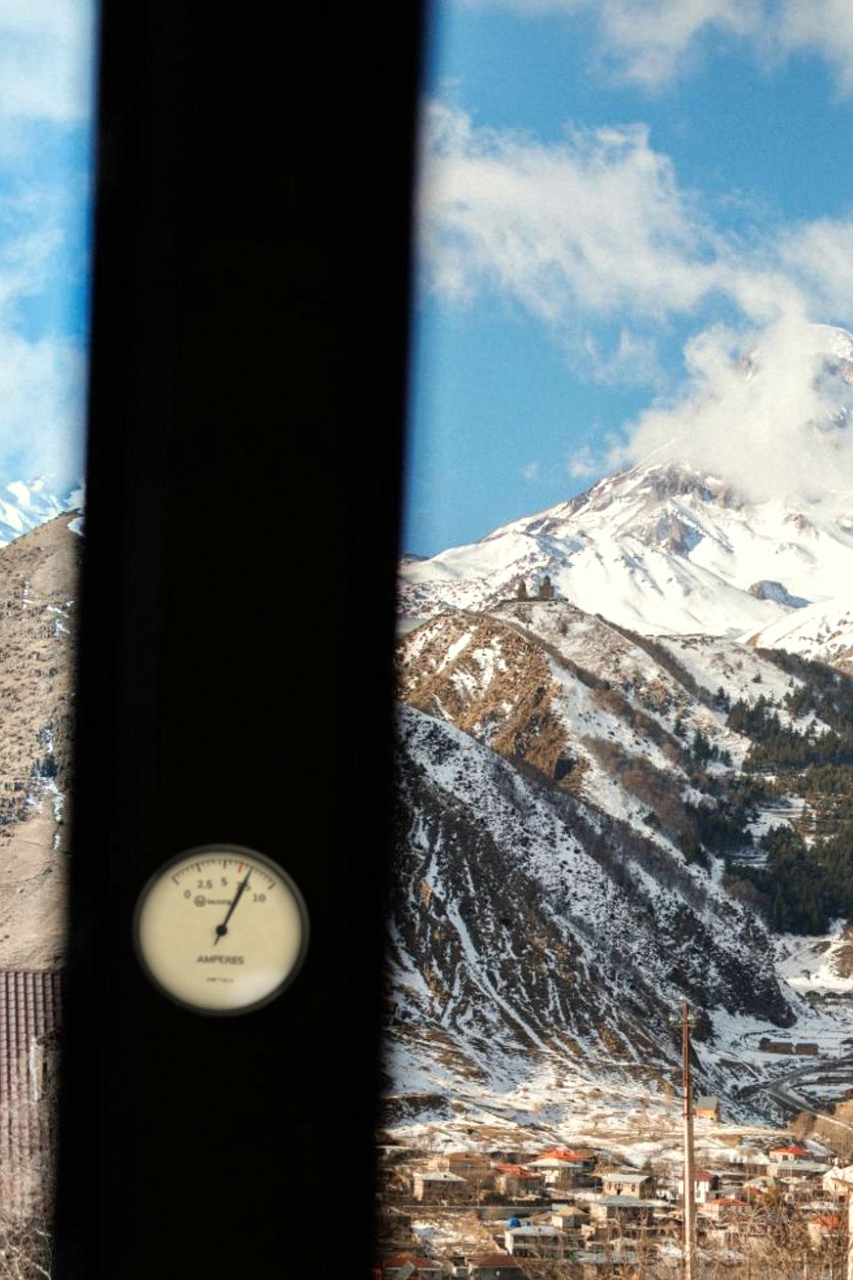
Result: 7.5,A
